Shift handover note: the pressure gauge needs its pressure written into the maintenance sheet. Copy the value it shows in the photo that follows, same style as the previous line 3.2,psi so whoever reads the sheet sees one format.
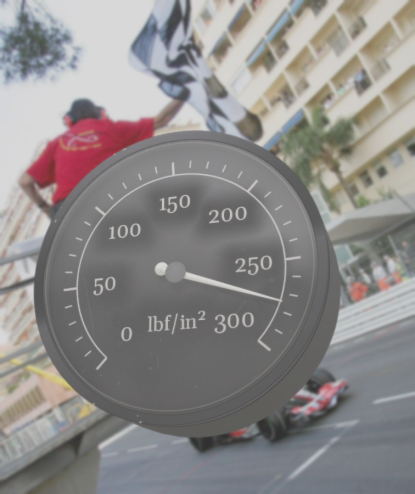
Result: 275,psi
